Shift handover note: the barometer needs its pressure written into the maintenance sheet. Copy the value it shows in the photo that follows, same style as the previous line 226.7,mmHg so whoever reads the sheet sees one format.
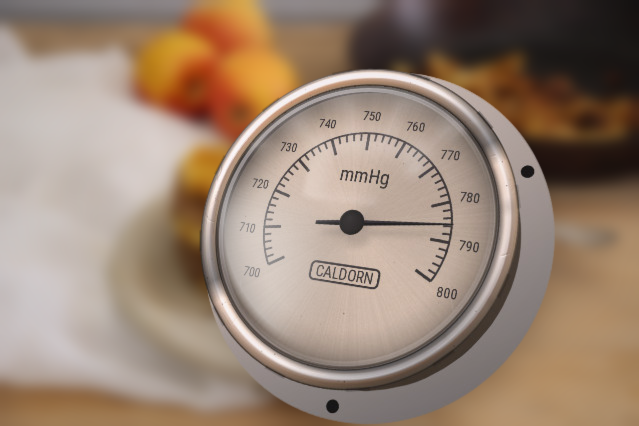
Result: 786,mmHg
